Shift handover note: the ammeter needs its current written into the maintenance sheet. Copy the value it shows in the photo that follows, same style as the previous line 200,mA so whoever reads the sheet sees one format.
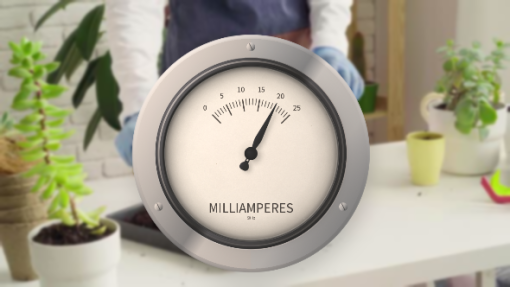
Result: 20,mA
